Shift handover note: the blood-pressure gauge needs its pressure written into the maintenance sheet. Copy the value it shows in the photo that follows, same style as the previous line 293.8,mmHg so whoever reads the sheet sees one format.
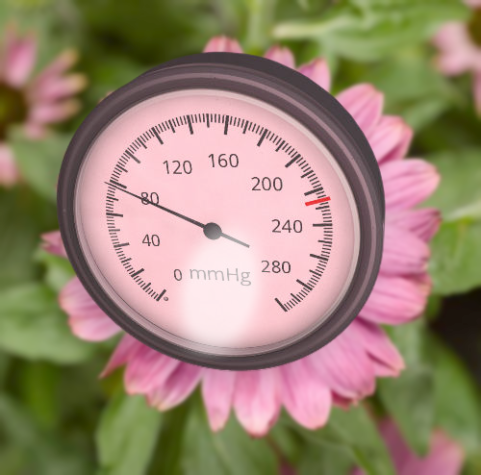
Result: 80,mmHg
